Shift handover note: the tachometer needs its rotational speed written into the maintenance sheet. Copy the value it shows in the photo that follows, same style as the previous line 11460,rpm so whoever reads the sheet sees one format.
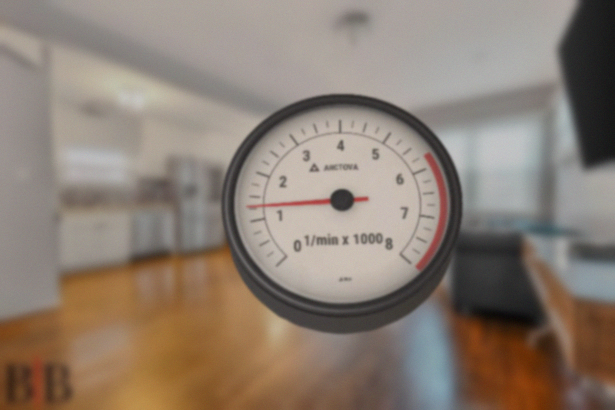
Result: 1250,rpm
